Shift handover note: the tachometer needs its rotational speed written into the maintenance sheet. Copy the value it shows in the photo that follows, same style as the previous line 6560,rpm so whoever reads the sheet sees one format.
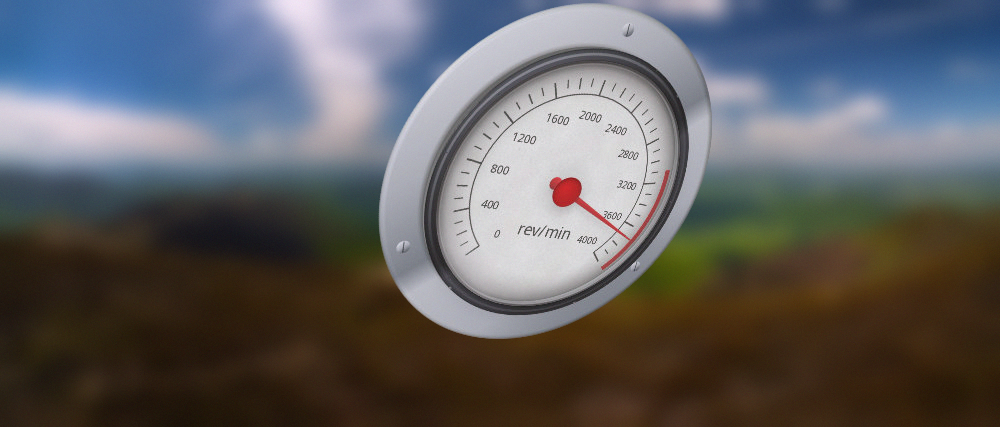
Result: 3700,rpm
